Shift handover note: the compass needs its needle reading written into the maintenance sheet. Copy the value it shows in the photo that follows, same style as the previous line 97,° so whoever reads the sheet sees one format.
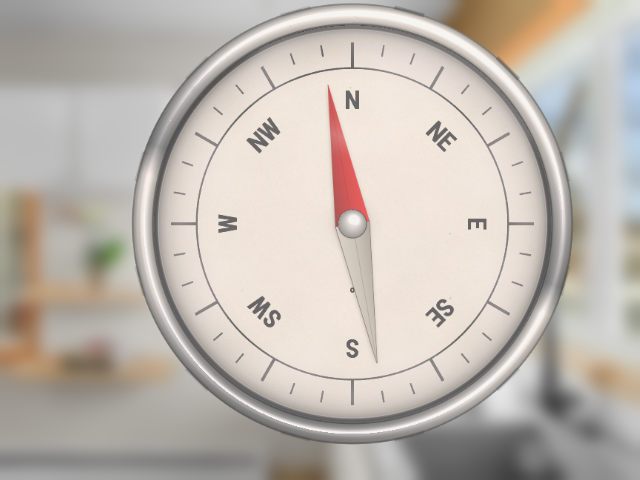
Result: 350,°
